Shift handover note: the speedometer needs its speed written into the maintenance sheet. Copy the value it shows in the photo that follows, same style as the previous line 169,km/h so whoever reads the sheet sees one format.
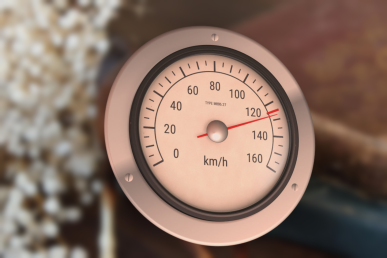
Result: 127.5,km/h
